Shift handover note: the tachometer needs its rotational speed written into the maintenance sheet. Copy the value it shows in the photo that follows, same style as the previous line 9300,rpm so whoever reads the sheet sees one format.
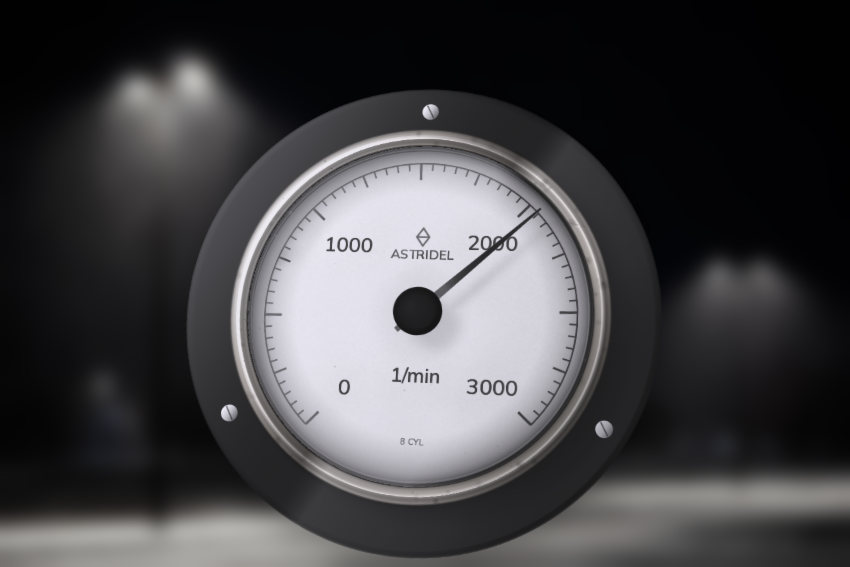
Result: 2050,rpm
